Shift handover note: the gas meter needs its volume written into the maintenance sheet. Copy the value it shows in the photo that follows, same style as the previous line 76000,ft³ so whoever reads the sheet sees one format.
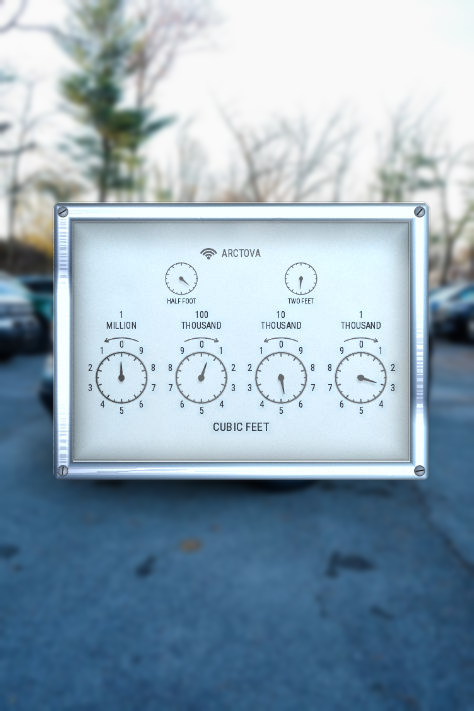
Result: 5300,ft³
